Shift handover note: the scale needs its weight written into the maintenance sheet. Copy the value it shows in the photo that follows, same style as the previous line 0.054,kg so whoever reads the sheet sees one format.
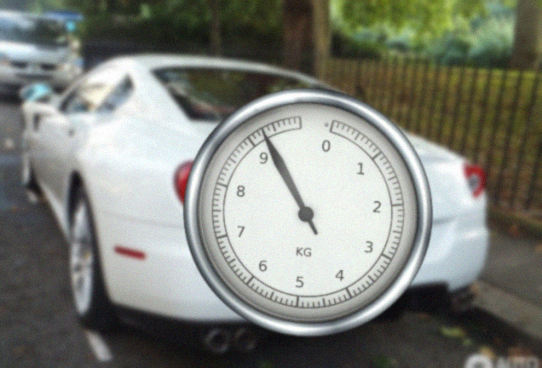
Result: 9.3,kg
